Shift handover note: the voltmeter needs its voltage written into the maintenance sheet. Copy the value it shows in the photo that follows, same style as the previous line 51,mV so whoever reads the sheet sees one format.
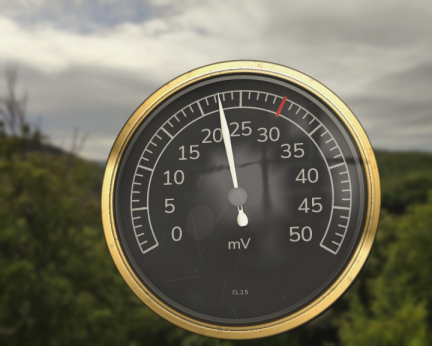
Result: 22.5,mV
